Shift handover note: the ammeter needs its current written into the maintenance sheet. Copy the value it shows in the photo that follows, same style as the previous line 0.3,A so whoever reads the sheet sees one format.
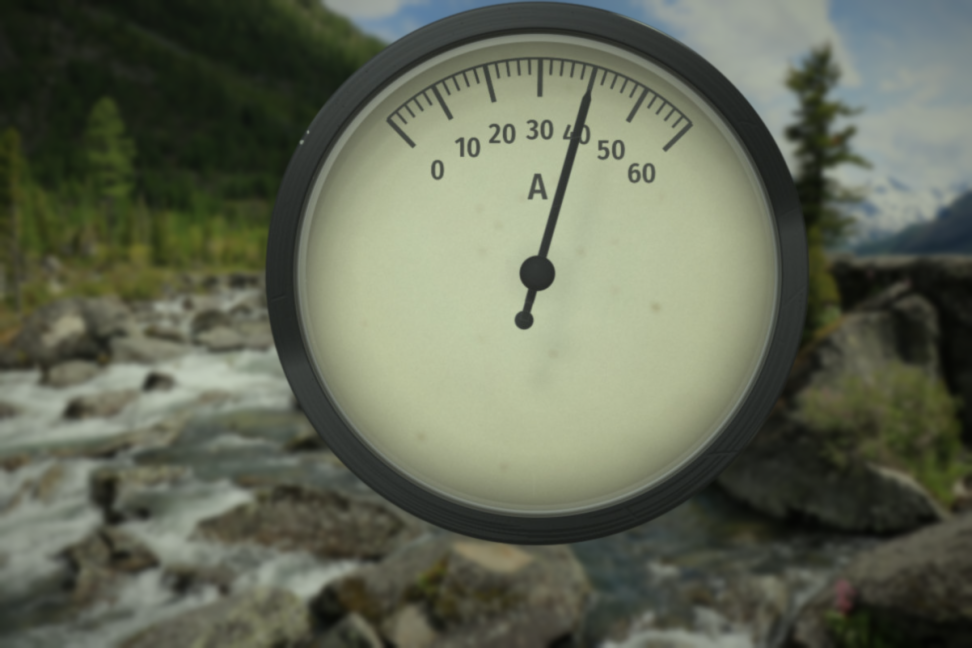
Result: 40,A
